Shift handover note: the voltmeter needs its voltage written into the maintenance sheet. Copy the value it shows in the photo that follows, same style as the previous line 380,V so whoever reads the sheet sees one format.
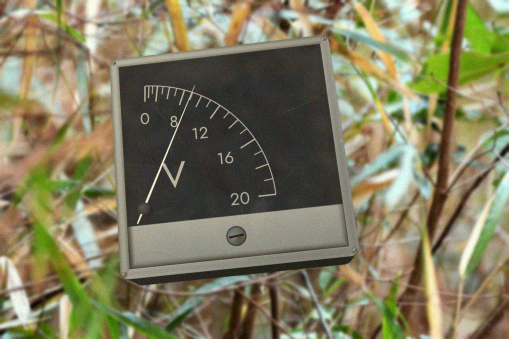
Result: 9,V
